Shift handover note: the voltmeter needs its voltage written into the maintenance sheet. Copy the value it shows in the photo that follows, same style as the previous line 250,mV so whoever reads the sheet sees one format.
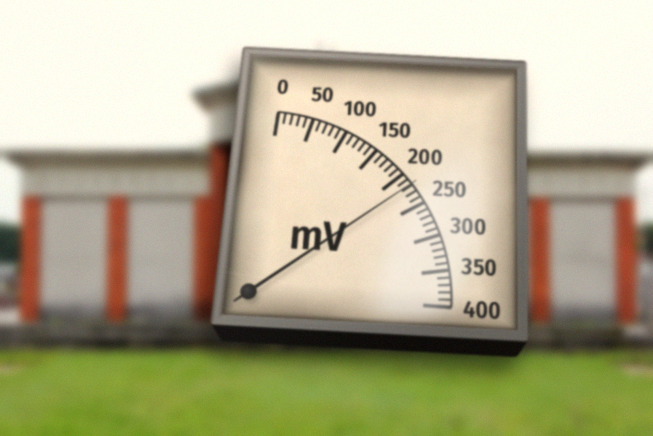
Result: 220,mV
